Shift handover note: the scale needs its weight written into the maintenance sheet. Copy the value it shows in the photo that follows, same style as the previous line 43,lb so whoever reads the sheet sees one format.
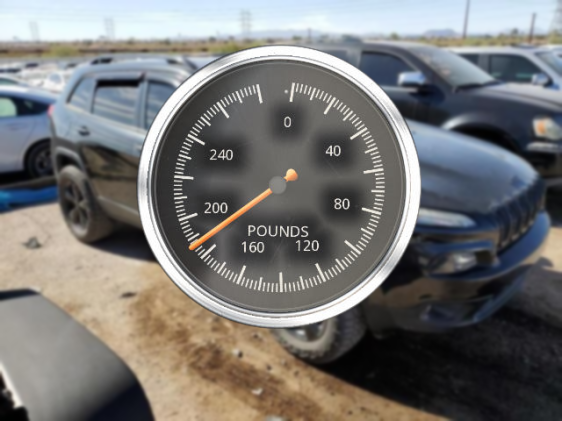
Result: 186,lb
